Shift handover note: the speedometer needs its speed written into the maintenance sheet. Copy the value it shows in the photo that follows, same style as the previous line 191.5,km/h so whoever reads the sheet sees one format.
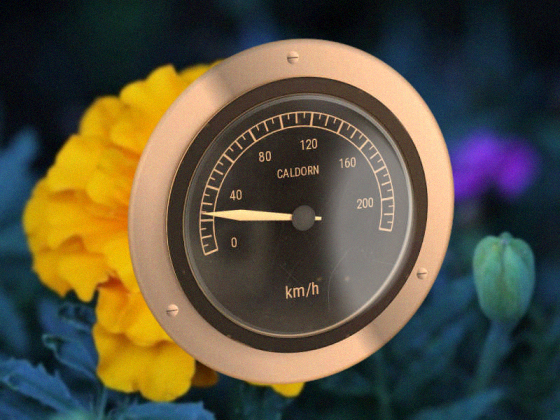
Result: 25,km/h
